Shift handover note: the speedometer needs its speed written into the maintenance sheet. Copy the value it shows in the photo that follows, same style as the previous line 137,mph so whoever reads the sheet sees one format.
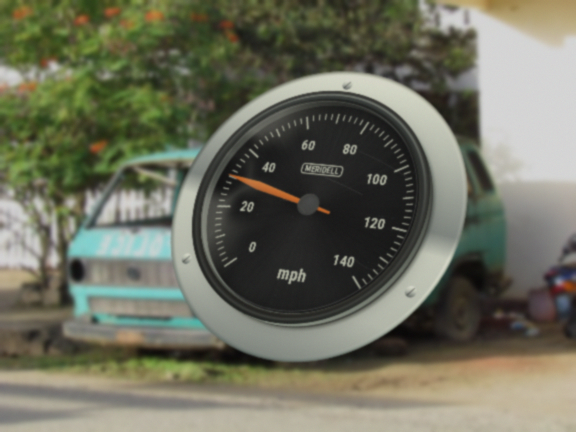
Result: 30,mph
